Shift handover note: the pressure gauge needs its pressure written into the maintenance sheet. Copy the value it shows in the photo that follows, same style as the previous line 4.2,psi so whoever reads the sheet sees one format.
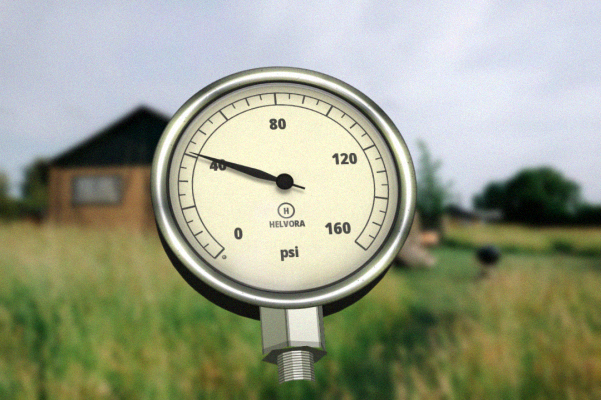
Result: 40,psi
